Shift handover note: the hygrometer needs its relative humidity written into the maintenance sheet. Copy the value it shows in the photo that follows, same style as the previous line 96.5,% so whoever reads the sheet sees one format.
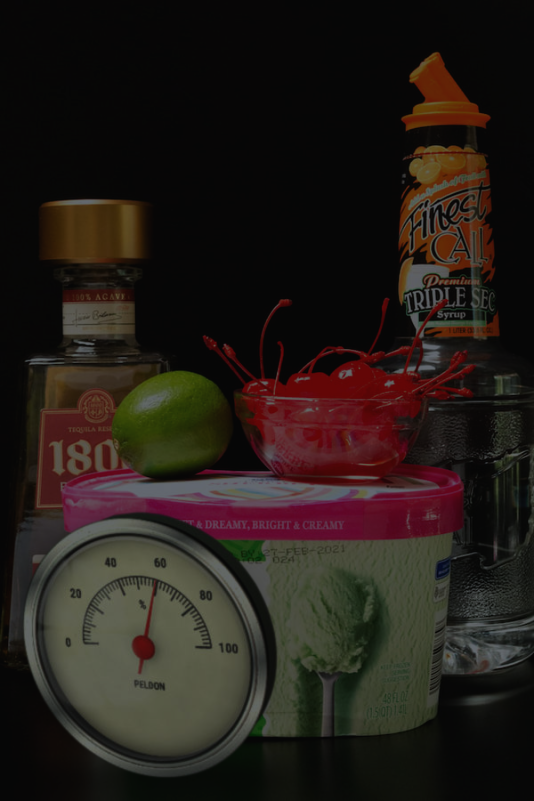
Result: 60,%
